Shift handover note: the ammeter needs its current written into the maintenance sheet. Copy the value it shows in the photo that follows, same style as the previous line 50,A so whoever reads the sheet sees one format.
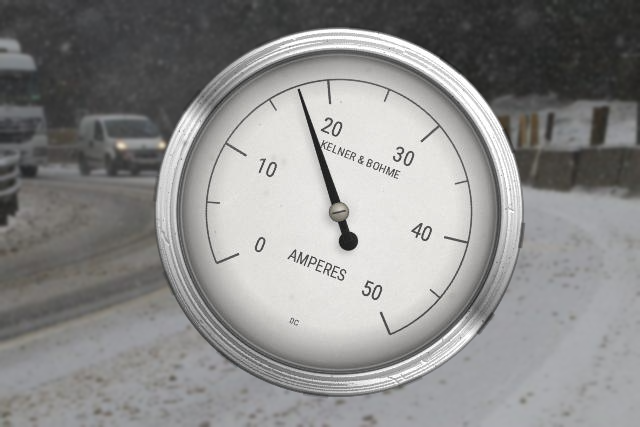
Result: 17.5,A
